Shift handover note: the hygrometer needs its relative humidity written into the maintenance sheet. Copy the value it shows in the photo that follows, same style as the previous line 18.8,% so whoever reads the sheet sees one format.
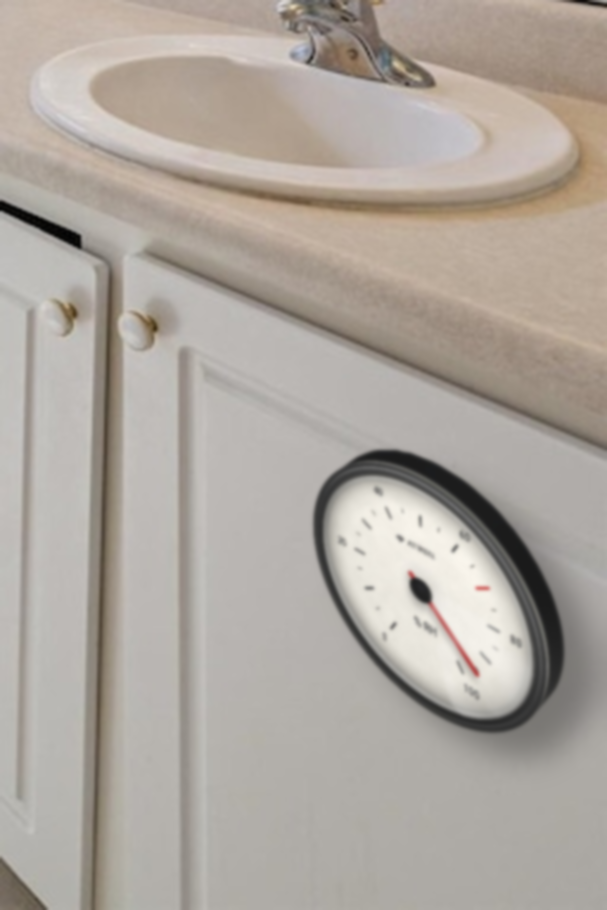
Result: 95,%
